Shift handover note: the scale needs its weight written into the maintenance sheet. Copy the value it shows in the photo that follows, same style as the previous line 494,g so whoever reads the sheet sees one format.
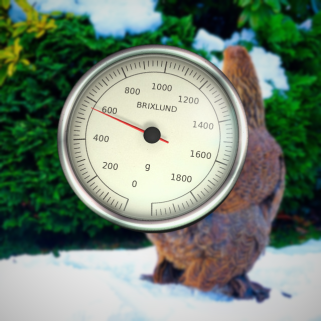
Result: 560,g
